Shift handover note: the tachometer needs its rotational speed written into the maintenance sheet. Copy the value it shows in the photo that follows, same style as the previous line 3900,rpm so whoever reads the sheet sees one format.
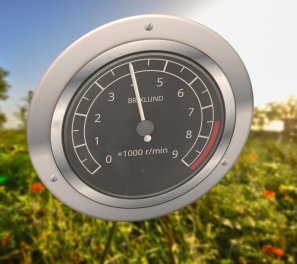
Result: 4000,rpm
